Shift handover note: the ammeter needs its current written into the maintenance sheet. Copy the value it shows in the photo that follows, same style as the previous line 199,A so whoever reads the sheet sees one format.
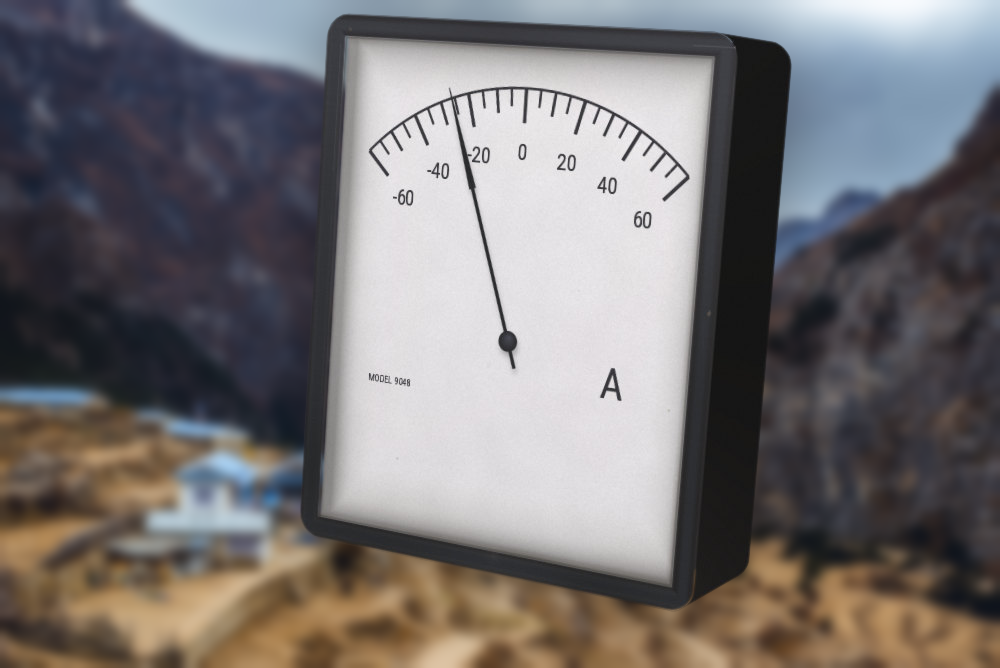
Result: -25,A
